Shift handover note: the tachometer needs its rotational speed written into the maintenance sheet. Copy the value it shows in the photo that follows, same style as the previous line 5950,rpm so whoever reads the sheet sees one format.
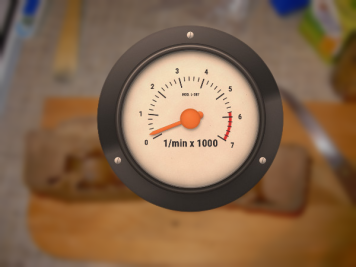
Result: 200,rpm
